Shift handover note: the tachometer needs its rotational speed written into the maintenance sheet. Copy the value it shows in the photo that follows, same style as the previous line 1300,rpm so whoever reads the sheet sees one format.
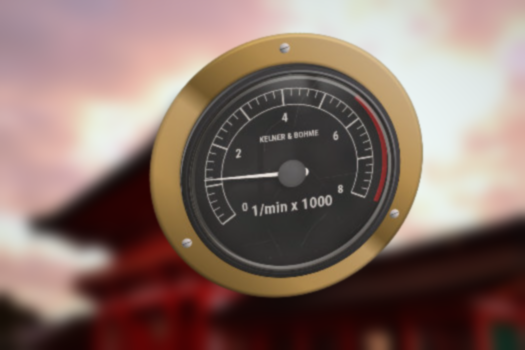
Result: 1200,rpm
